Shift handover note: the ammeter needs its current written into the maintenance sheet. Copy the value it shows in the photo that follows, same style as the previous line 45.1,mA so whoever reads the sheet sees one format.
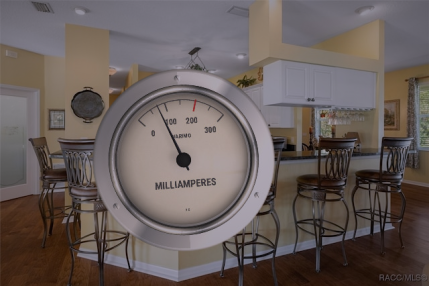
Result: 75,mA
